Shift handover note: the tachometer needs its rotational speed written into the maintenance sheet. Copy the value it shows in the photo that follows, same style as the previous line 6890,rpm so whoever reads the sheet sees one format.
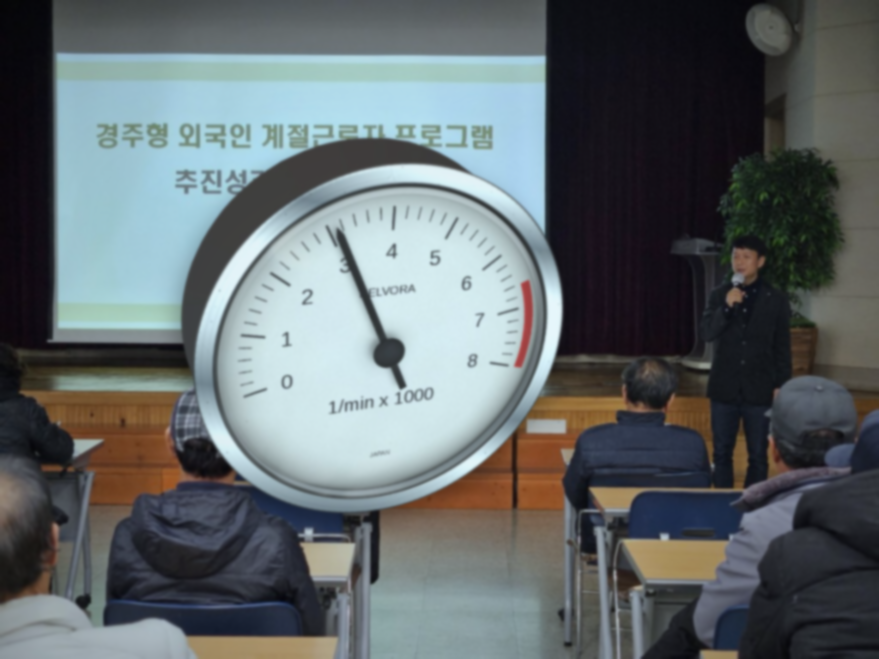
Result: 3100,rpm
